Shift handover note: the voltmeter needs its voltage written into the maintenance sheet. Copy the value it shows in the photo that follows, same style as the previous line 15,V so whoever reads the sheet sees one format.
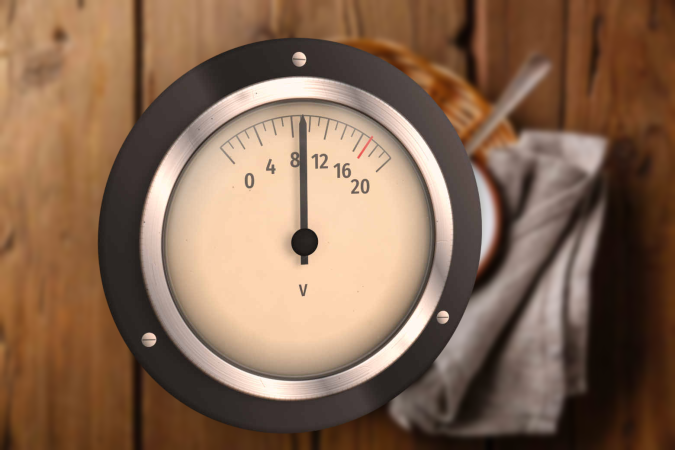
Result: 9,V
